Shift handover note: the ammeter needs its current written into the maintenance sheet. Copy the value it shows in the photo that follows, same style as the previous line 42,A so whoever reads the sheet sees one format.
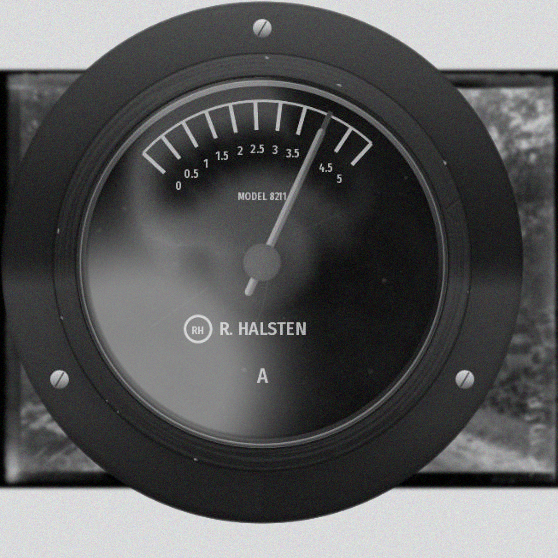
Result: 4,A
